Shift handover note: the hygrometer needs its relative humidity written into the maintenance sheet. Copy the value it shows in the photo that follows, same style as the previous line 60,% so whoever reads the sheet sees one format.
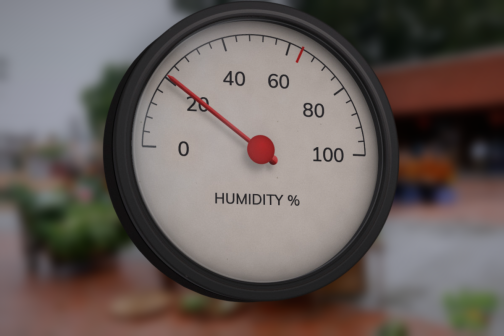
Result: 20,%
